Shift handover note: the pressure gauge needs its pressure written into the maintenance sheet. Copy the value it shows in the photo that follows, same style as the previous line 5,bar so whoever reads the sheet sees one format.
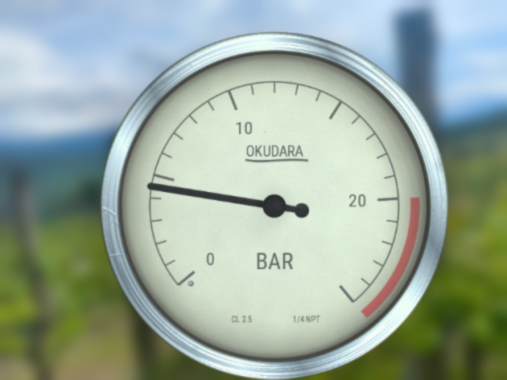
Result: 4.5,bar
